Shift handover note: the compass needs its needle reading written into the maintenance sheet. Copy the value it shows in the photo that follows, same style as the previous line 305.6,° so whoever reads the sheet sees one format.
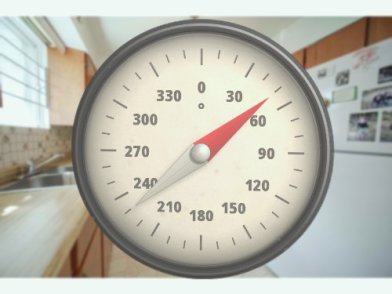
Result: 50,°
